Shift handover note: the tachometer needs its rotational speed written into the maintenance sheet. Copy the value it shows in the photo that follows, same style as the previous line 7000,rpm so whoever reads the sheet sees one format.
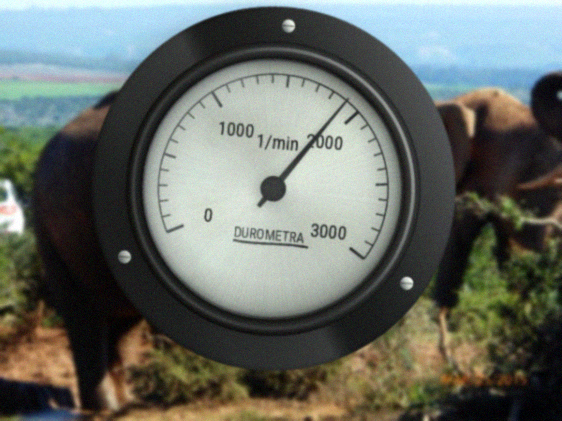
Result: 1900,rpm
